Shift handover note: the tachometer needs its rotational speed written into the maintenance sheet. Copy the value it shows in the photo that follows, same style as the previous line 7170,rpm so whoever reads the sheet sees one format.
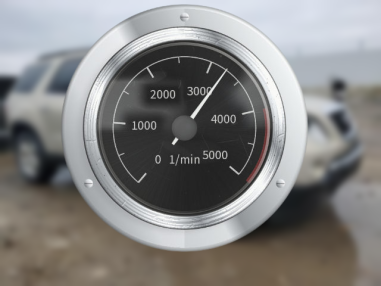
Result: 3250,rpm
